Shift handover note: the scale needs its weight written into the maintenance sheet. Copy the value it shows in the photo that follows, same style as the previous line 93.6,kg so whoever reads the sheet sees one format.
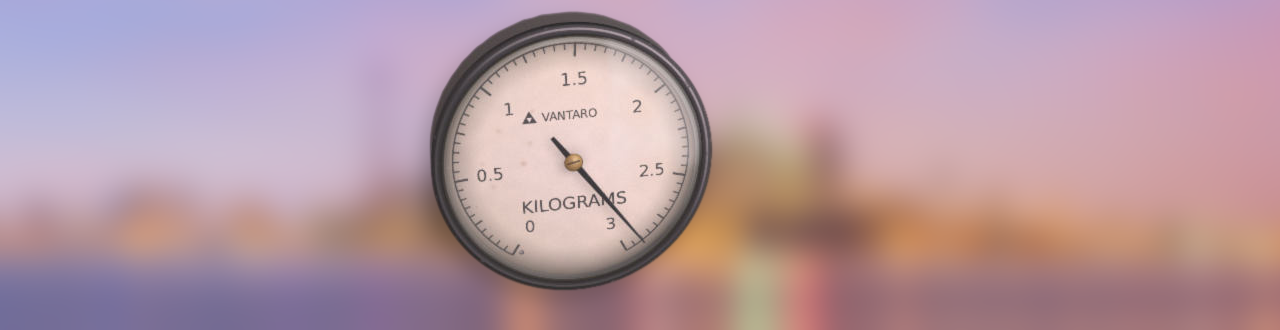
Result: 2.9,kg
